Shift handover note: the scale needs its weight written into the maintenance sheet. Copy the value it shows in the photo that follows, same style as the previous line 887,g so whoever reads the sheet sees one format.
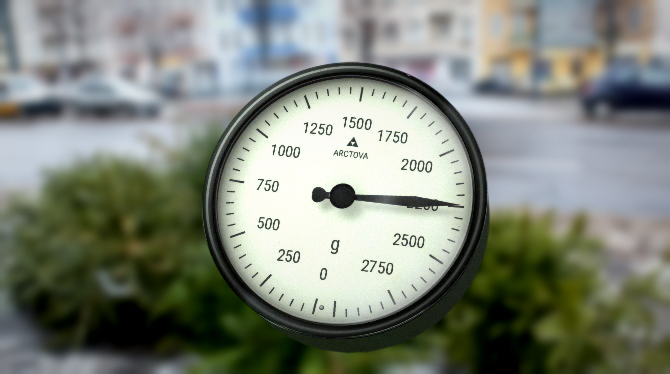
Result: 2250,g
